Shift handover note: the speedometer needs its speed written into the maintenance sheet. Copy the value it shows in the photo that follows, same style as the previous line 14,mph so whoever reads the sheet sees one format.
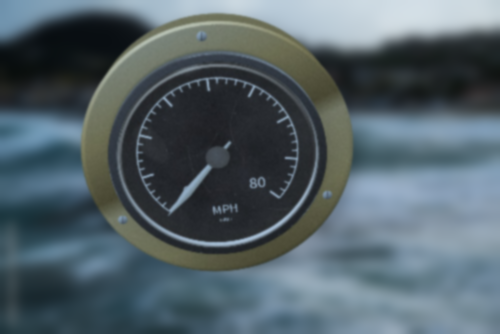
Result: 0,mph
